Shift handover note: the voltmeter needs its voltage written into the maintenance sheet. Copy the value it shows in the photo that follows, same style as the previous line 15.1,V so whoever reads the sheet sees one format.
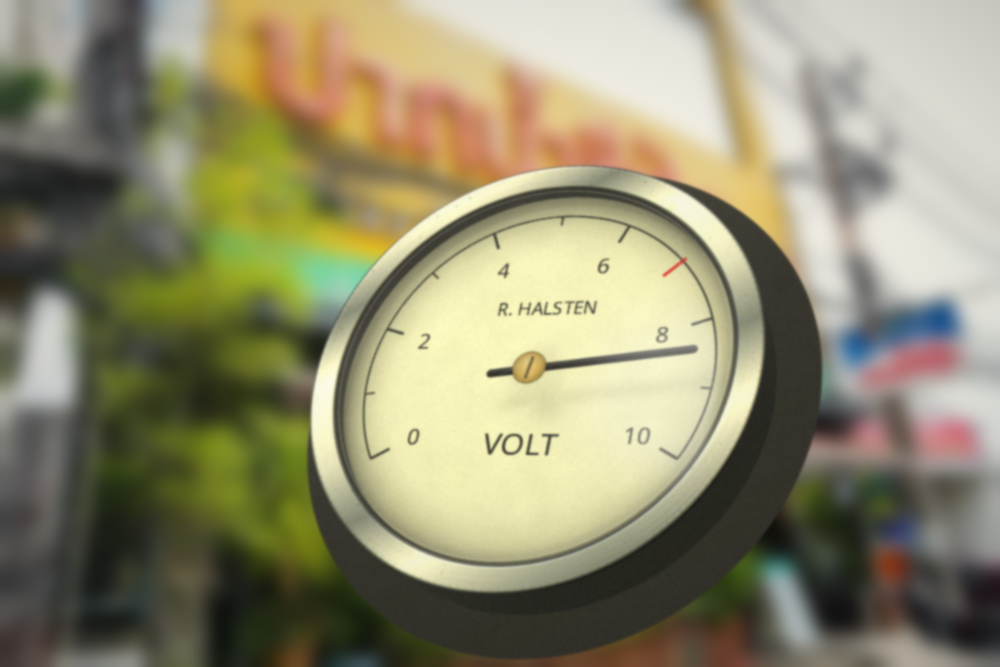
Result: 8.5,V
